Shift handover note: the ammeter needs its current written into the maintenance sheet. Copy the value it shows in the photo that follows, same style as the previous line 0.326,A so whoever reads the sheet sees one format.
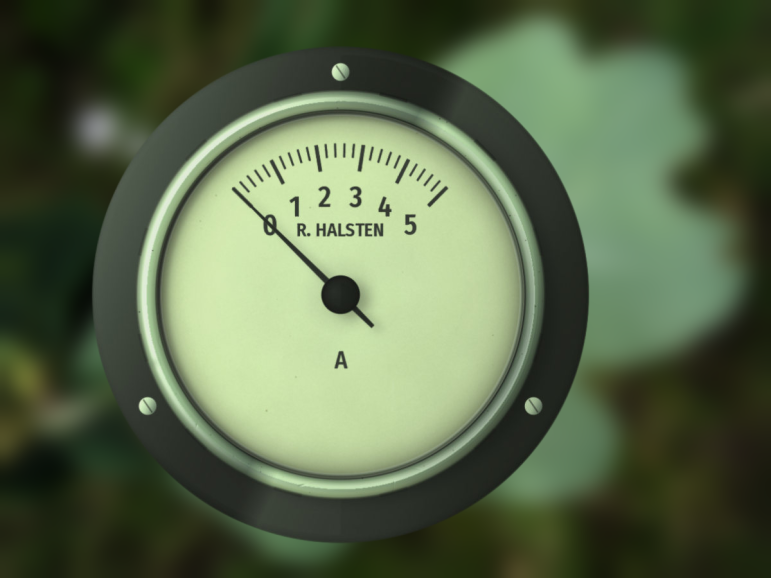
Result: 0,A
